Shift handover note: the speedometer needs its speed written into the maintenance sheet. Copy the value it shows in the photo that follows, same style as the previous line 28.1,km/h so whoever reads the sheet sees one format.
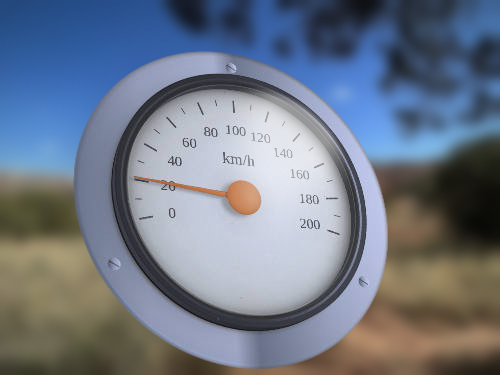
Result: 20,km/h
